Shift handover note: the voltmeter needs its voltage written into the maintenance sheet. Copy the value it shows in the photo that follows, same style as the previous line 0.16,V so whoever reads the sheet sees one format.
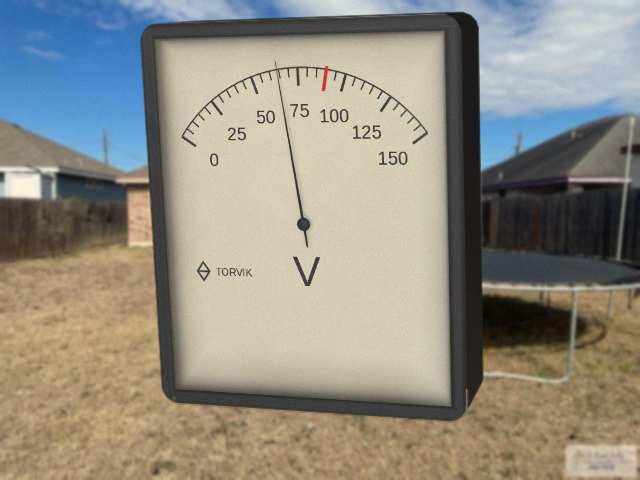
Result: 65,V
